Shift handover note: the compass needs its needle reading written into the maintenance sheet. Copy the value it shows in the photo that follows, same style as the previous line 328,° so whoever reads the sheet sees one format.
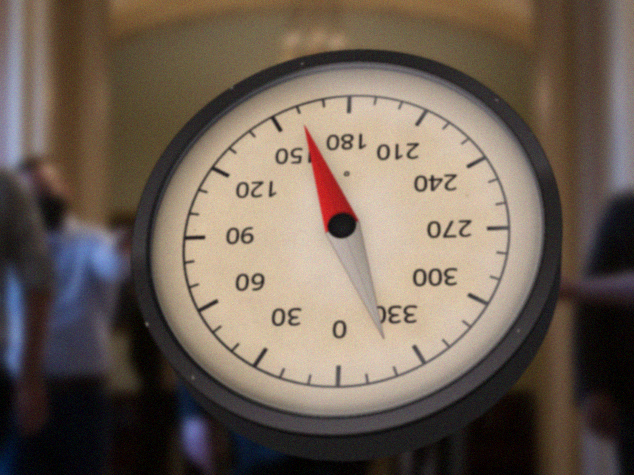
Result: 160,°
